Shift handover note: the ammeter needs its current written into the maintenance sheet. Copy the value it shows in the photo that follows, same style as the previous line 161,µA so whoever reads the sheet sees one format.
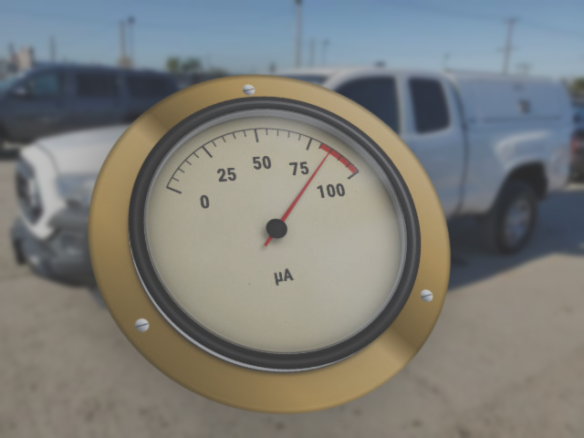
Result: 85,µA
